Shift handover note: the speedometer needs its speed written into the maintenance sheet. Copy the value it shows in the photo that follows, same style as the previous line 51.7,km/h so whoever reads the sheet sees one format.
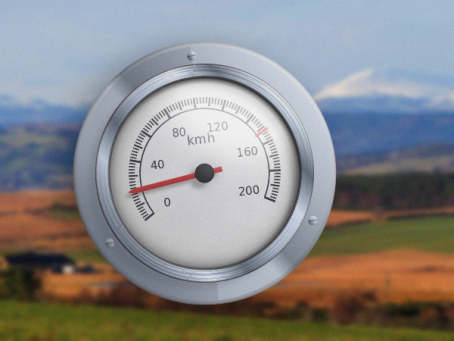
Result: 20,km/h
